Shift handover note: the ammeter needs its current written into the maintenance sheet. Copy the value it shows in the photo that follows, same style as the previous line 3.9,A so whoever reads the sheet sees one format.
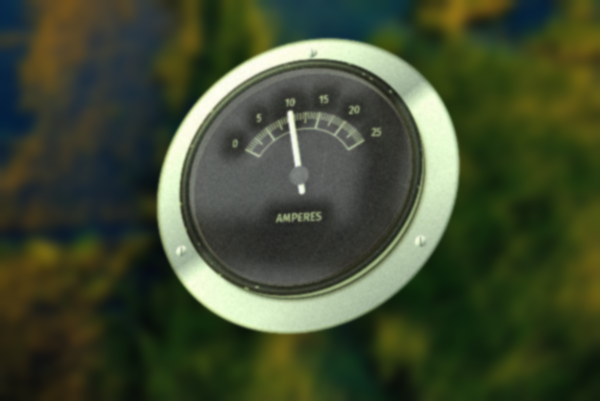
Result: 10,A
